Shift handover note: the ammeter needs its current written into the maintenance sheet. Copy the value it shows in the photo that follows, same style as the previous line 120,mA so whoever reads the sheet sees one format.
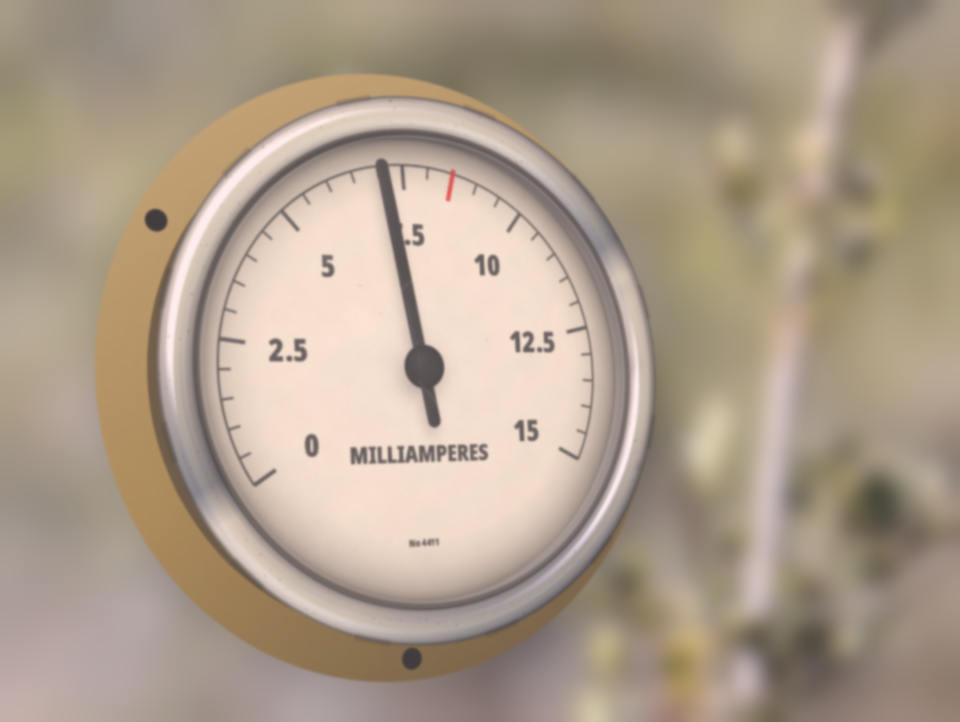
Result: 7,mA
